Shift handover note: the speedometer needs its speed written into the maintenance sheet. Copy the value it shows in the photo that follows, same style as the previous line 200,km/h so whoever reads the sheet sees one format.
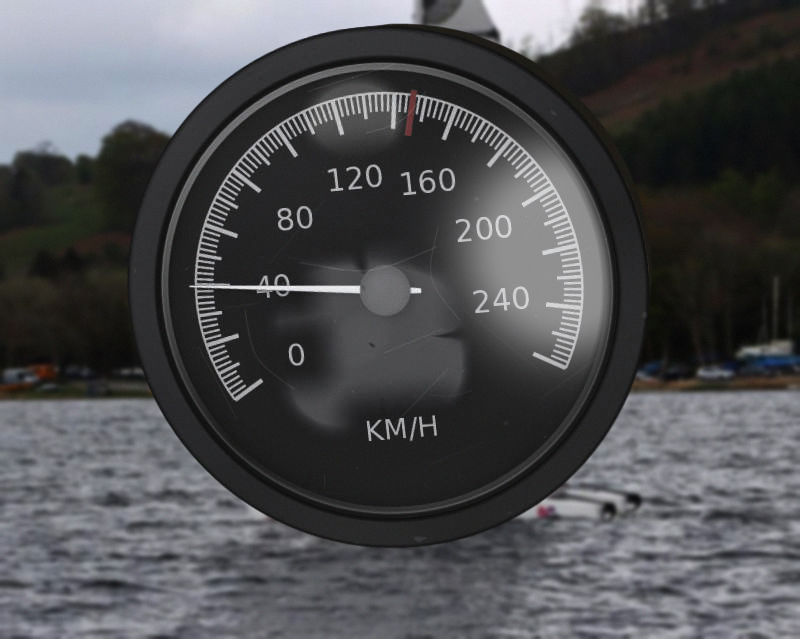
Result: 40,km/h
